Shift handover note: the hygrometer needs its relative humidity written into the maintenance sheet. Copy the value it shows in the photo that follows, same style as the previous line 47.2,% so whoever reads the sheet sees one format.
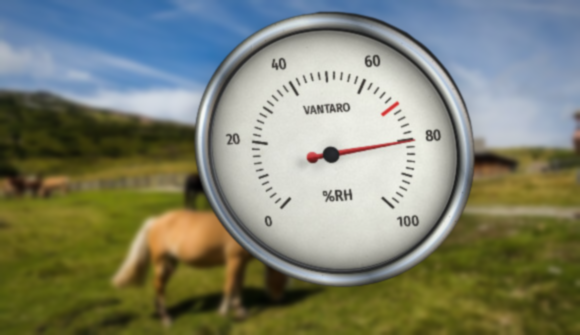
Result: 80,%
